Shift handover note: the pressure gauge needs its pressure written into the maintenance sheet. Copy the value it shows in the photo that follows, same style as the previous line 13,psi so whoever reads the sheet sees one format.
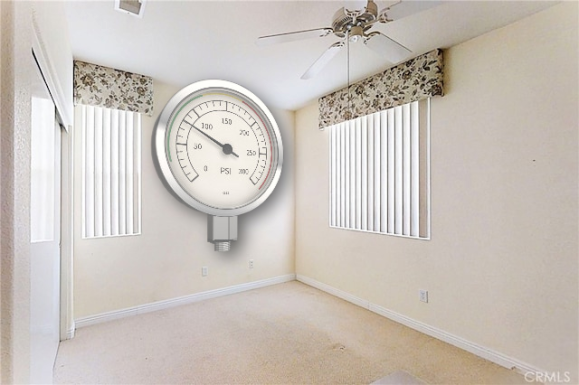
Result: 80,psi
